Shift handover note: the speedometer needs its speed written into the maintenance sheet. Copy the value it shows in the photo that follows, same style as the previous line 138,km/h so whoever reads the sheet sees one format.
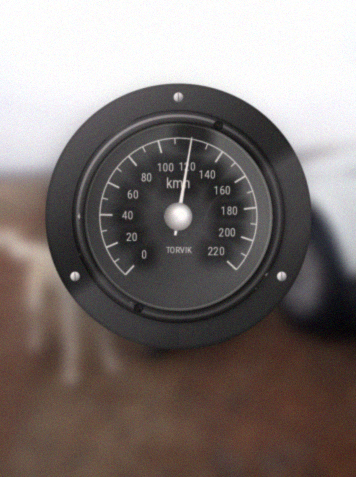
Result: 120,km/h
